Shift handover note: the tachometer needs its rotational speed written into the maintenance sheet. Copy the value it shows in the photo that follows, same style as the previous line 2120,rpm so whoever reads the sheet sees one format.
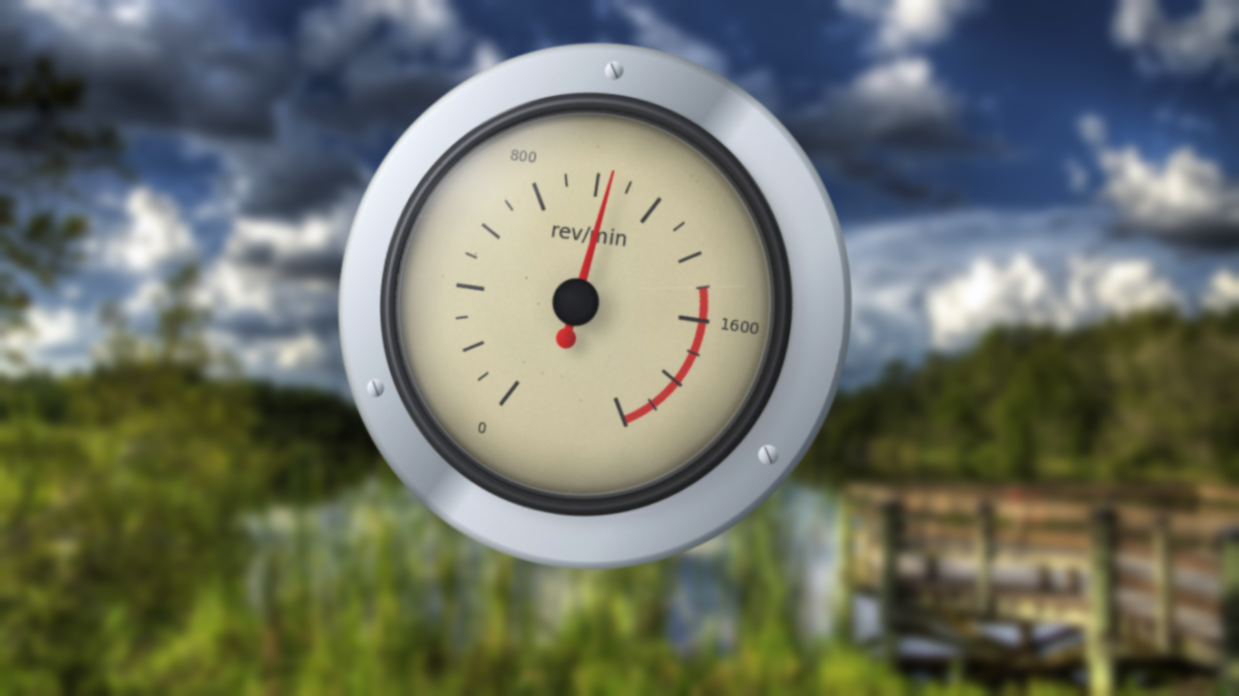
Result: 1050,rpm
